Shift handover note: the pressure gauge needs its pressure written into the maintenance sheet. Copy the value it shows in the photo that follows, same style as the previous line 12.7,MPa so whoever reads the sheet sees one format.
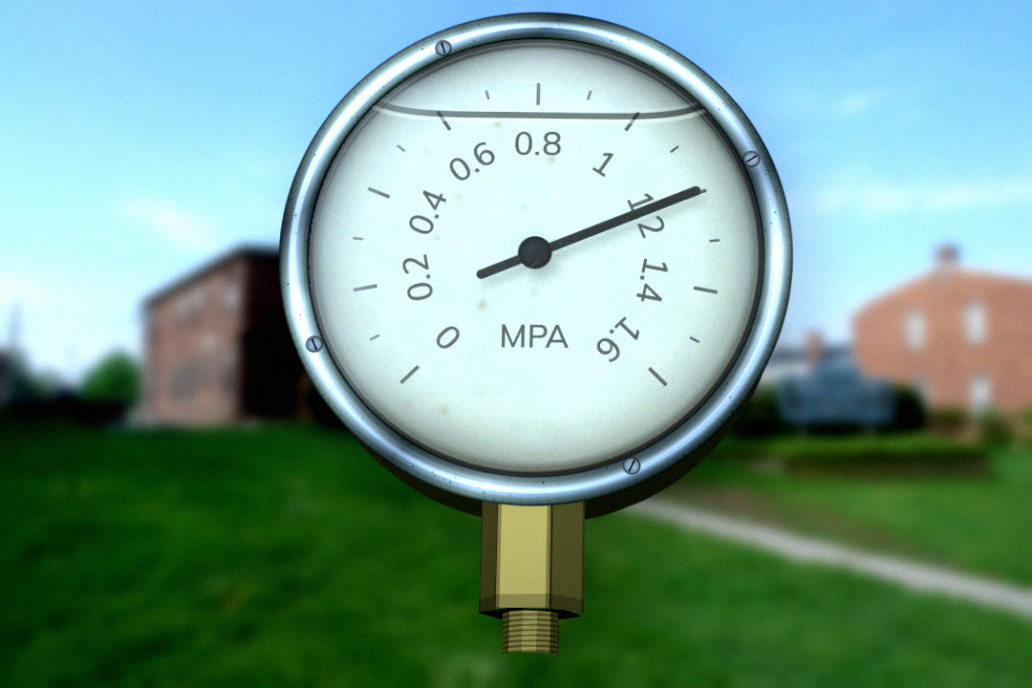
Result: 1.2,MPa
